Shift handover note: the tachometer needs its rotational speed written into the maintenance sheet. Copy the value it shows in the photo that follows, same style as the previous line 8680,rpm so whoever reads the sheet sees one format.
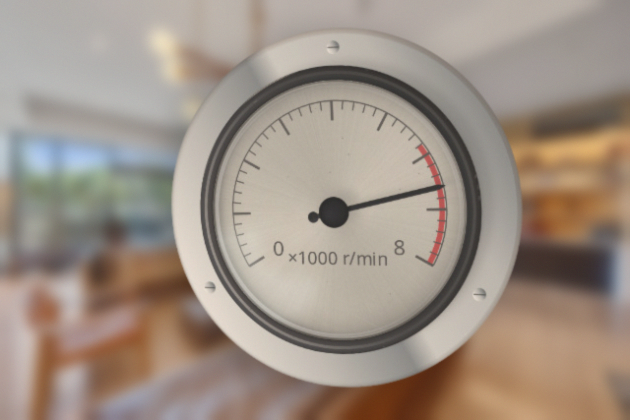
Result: 6600,rpm
